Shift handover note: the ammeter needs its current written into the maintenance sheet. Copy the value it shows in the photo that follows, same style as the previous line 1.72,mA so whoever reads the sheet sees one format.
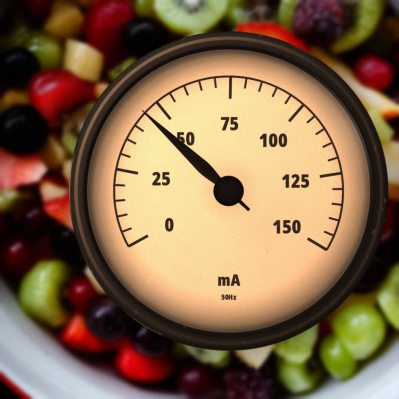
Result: 45,mA
